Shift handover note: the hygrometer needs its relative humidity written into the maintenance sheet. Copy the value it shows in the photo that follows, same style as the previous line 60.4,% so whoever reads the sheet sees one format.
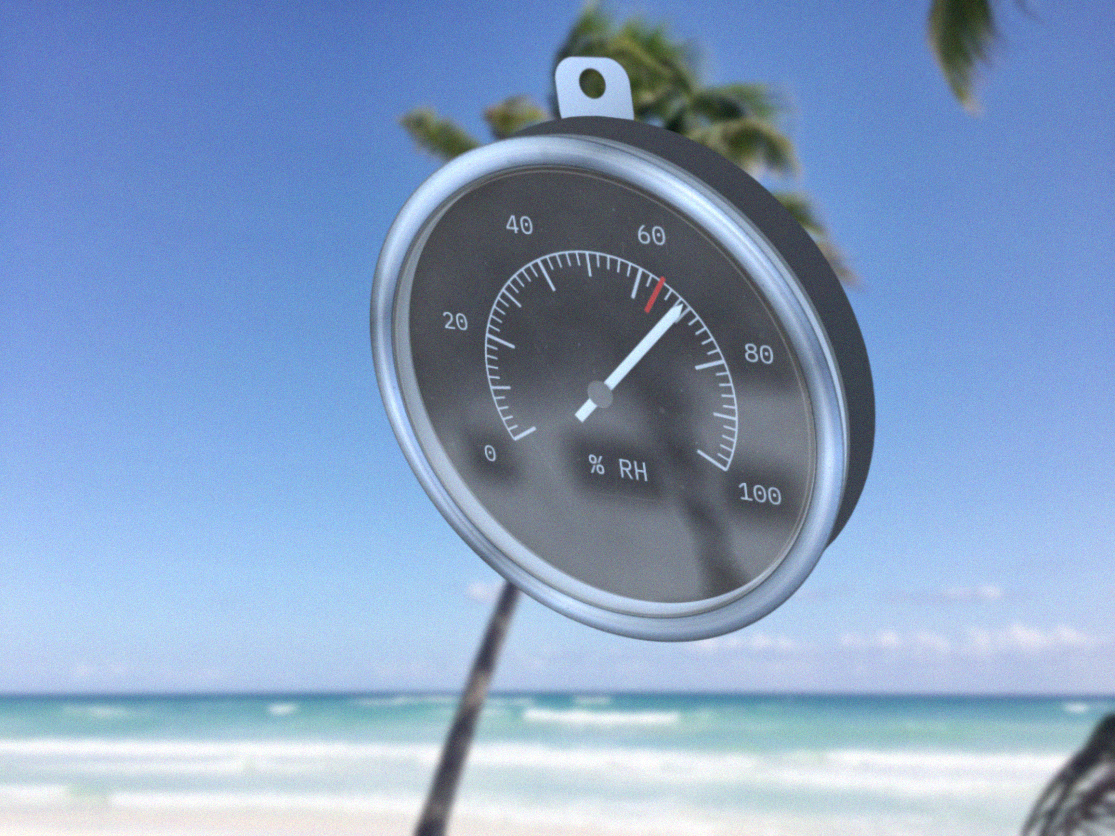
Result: 69,%
